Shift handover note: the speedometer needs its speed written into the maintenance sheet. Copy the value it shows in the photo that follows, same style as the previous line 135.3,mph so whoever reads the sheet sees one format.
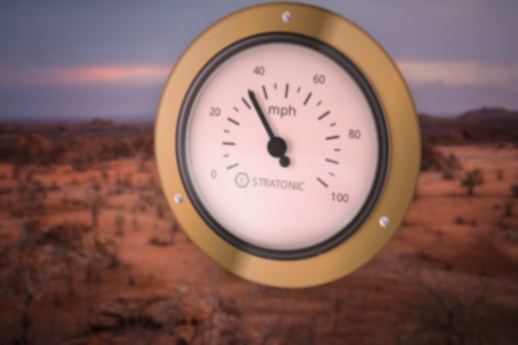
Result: 35,mph
